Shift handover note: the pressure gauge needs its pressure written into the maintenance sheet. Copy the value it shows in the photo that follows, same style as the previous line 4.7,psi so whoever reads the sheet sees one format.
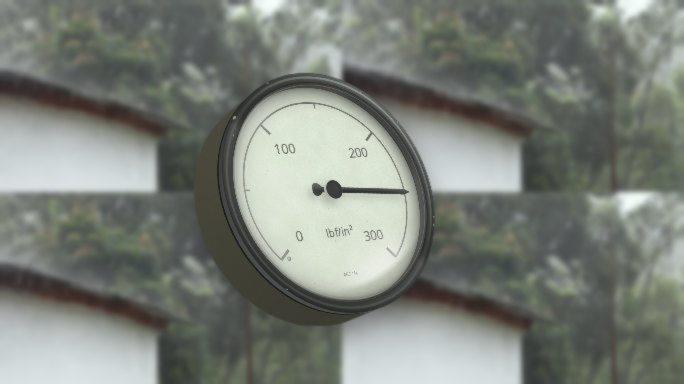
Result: 250,psi
